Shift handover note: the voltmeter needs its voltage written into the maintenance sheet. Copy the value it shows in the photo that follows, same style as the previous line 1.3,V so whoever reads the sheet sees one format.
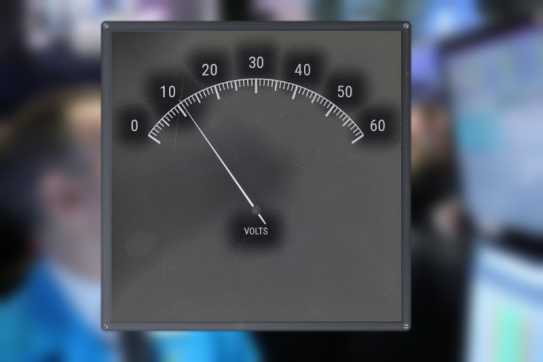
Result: 11,V
